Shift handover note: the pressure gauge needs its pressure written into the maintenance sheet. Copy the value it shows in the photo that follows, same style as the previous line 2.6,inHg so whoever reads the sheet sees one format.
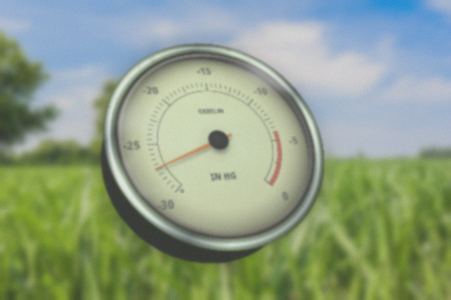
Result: -27.5,inHg
